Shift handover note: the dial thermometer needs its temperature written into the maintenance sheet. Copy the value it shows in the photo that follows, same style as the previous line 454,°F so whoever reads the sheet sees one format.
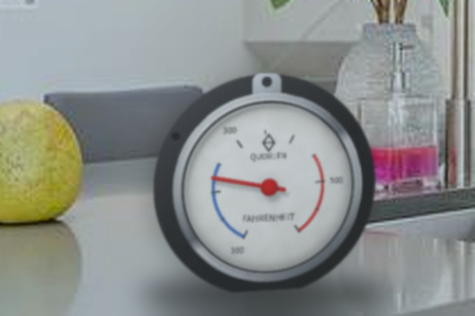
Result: 225,°F
